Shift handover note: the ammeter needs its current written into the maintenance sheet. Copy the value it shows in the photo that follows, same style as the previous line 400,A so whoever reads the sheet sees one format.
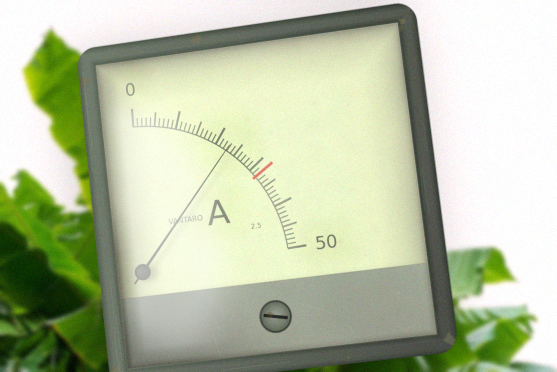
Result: 23,A
